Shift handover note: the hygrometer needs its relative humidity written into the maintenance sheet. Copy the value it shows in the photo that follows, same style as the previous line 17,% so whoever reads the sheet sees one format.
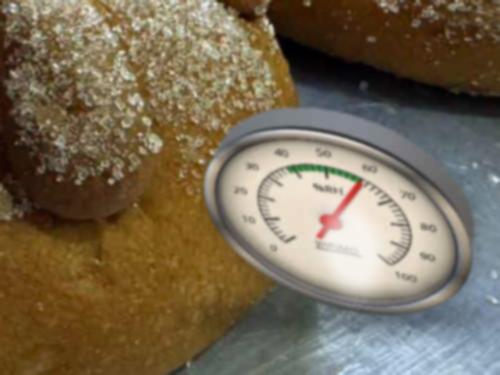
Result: 60,%
